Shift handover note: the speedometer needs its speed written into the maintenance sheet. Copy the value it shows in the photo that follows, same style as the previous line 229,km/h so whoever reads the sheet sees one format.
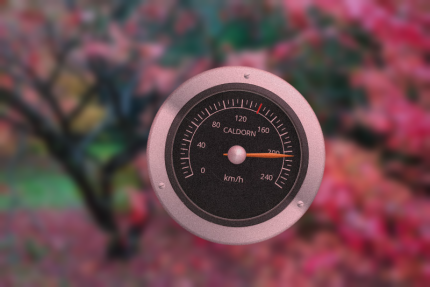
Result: 205,km/h
